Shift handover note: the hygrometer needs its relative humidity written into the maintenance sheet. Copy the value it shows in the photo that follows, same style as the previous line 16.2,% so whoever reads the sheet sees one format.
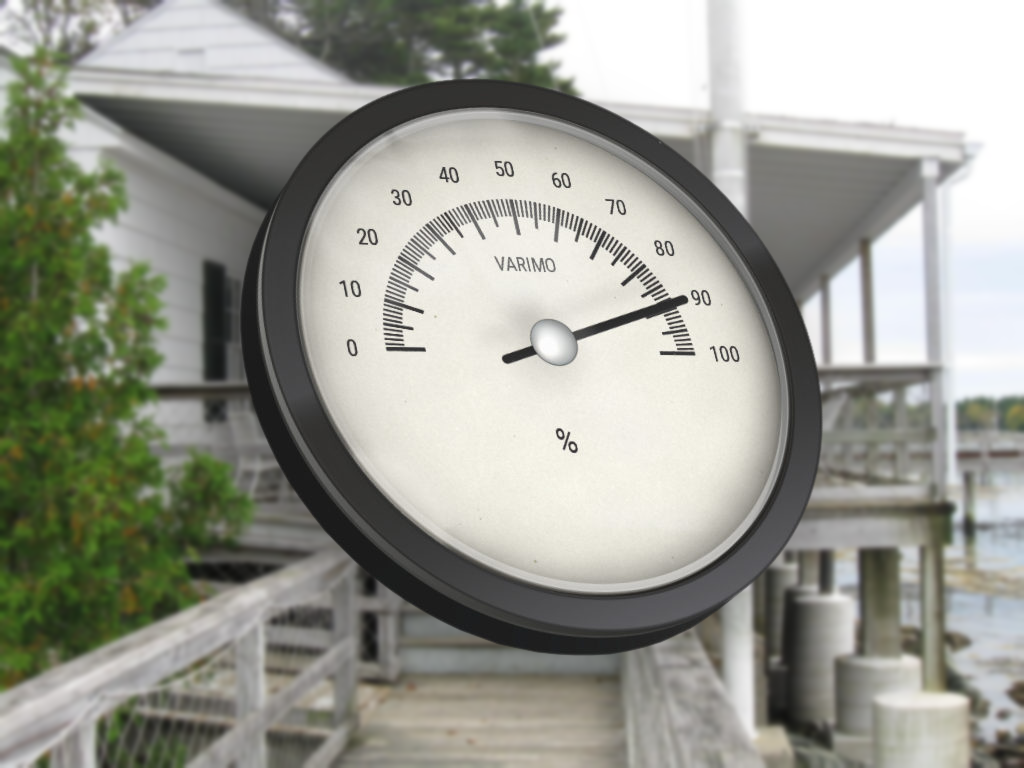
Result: 90,%
